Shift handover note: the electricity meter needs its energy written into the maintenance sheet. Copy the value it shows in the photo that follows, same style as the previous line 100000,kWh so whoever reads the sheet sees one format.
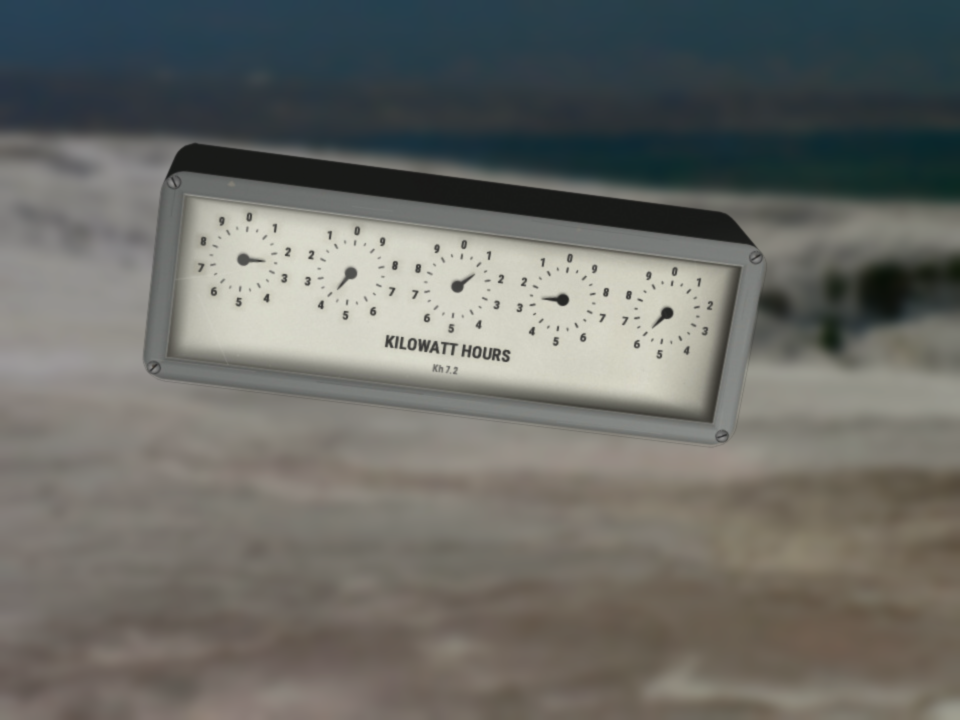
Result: 24126,kWh
